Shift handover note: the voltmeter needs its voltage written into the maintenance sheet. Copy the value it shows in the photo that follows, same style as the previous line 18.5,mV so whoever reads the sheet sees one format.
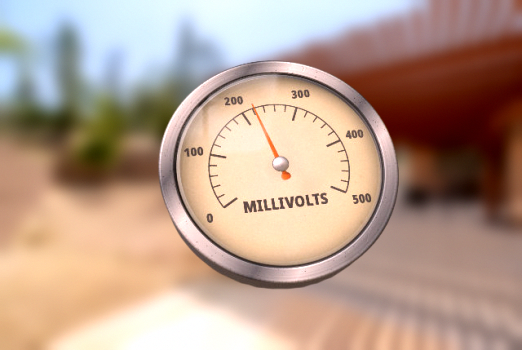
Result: 220,mV
